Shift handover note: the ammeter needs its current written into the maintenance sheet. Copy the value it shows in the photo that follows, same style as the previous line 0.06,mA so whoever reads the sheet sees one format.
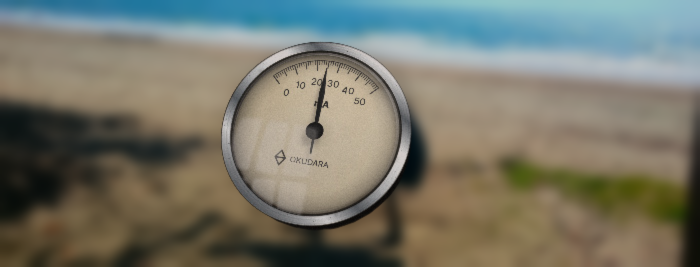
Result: 25,mA
